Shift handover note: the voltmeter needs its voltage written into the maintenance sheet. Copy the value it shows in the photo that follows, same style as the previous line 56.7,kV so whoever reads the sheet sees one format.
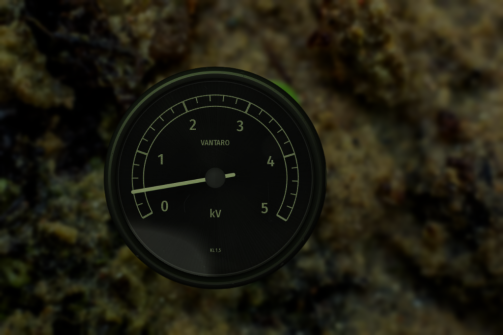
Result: 0.4,kV
